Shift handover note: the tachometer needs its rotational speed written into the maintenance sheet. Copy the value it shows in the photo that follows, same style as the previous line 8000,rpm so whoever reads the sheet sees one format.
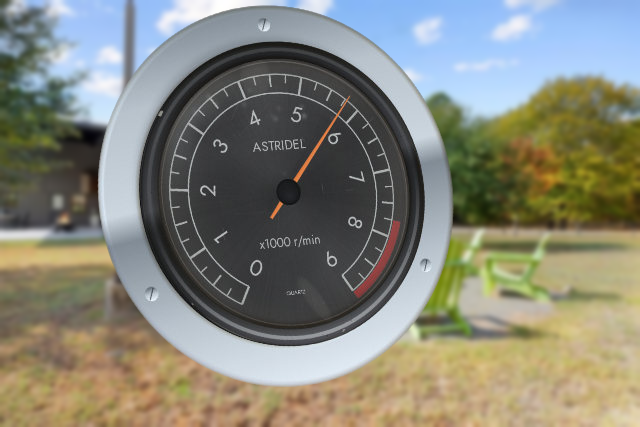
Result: 5750,rpm
